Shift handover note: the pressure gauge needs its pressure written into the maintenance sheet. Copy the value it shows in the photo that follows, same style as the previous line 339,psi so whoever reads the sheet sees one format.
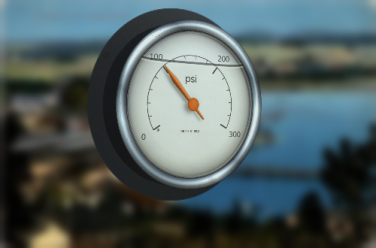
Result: 100,psi
